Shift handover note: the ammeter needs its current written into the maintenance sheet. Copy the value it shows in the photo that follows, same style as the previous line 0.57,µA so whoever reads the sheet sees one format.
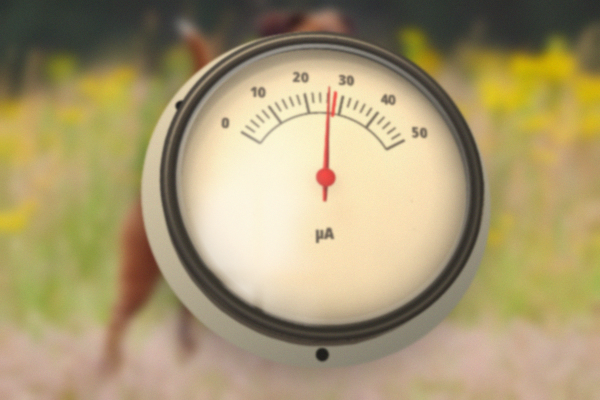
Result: 26,µA
